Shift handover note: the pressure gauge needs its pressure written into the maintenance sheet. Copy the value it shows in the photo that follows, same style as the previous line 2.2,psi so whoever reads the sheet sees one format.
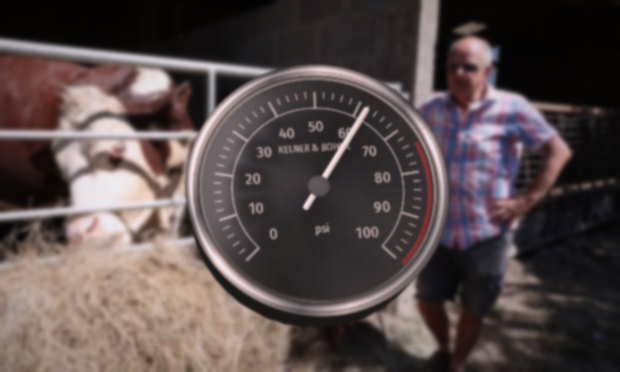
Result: 62,psi
